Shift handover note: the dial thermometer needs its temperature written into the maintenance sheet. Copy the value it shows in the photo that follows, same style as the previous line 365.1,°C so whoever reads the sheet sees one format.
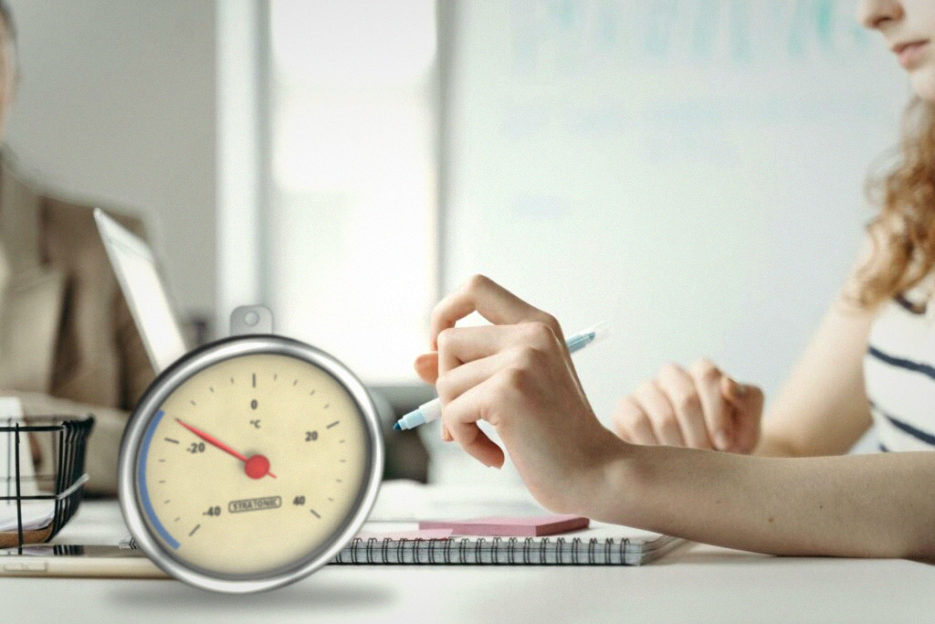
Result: -16,°C
